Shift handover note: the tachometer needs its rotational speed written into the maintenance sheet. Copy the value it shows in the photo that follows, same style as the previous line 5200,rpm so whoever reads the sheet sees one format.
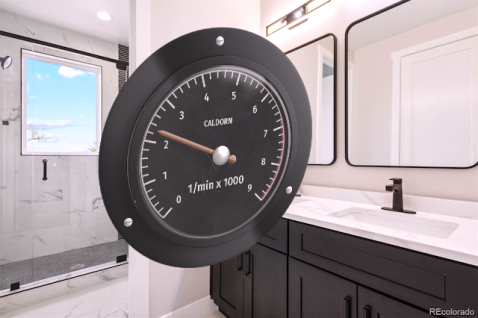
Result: 2300,rpm
